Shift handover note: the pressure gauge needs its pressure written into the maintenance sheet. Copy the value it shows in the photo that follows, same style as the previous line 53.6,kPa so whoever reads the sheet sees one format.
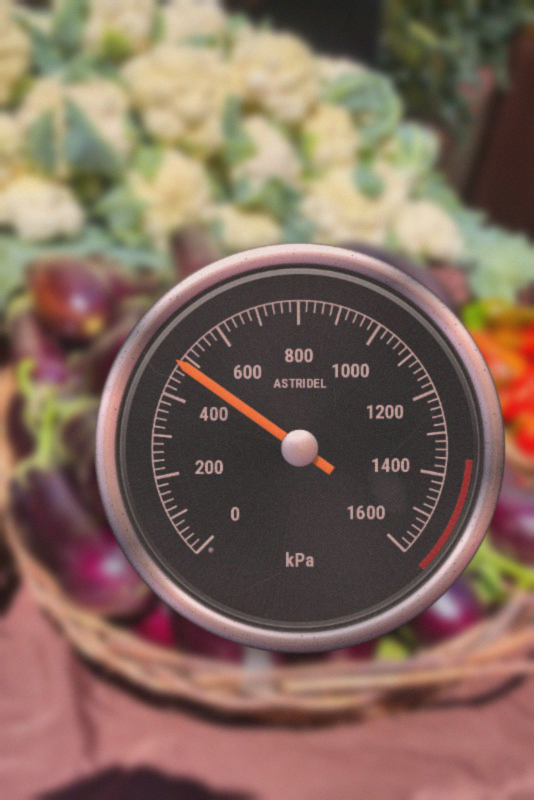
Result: 480,kPa
